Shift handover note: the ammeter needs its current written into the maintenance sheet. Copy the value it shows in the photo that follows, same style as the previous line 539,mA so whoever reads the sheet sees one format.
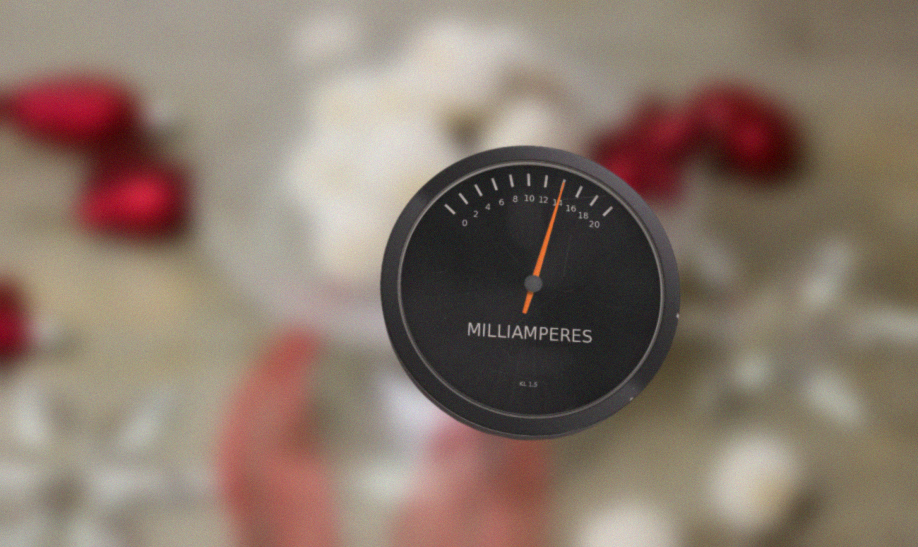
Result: 14,mA
